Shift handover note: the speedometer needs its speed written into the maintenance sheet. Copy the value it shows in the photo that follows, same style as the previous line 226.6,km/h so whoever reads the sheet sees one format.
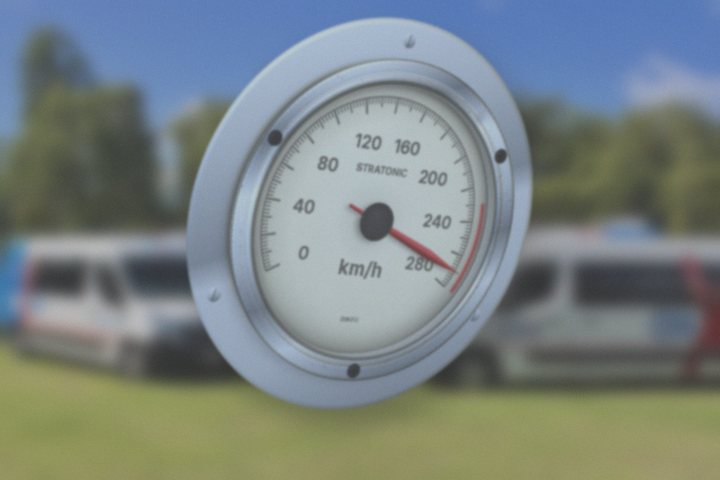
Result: 270,km/h
